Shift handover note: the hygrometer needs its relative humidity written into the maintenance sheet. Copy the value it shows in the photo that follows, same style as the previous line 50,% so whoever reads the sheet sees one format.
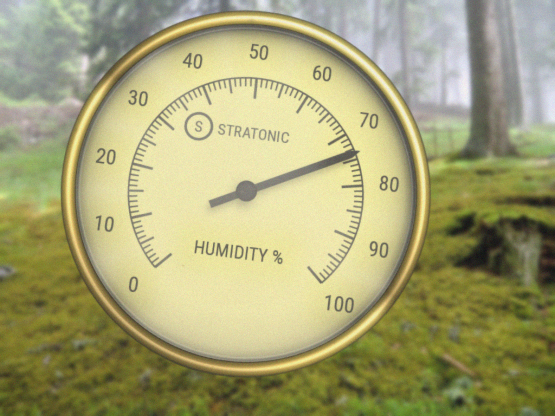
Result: 74,%
